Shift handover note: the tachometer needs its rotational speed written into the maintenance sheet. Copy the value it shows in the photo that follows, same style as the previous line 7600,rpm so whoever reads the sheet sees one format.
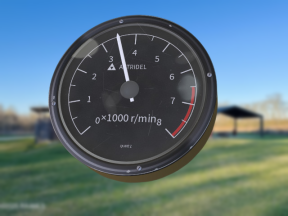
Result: 3500,rpm
